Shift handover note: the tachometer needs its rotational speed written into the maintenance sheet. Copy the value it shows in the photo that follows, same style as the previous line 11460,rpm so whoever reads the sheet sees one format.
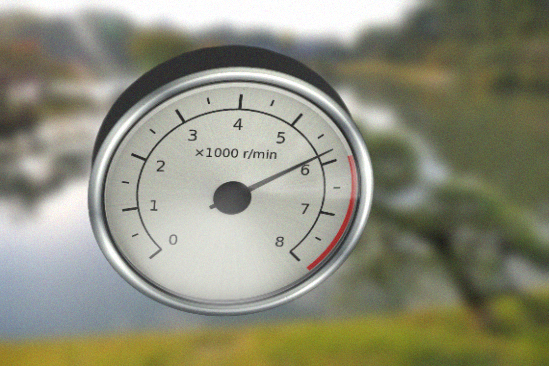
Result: 5750,rpm
